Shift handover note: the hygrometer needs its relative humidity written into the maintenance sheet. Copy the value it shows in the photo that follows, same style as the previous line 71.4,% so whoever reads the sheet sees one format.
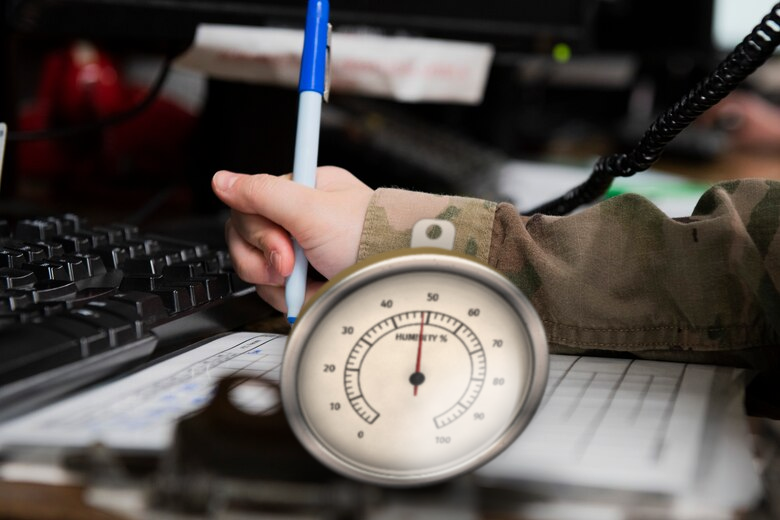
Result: 48,%
